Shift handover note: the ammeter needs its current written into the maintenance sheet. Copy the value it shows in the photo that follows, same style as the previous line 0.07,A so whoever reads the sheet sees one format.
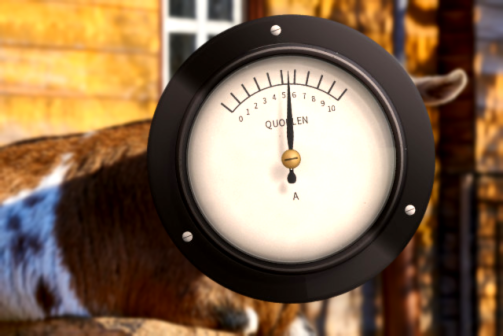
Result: 5.5,A
